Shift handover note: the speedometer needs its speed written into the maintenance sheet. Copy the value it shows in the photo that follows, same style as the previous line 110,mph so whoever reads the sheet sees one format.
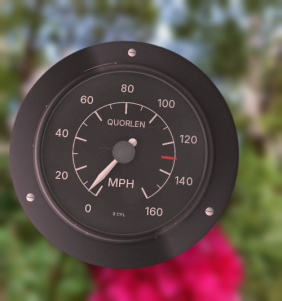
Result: 5,mph
